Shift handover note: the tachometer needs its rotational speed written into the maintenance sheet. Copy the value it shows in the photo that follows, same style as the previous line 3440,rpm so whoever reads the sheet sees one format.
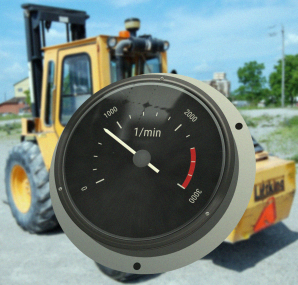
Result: 800,rpm
